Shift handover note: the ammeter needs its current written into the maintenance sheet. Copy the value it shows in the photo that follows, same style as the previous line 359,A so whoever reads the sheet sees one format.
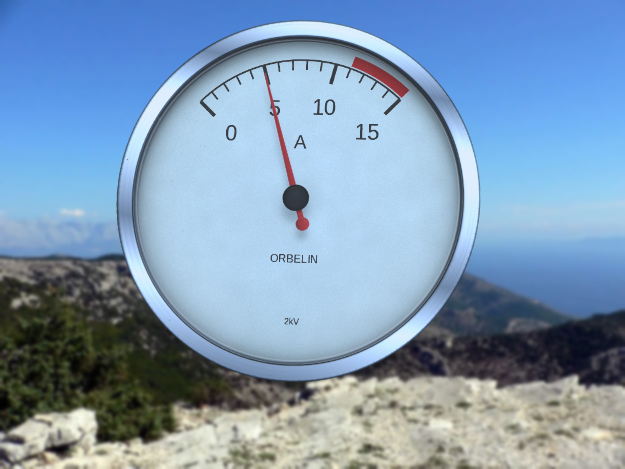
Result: 5,A
